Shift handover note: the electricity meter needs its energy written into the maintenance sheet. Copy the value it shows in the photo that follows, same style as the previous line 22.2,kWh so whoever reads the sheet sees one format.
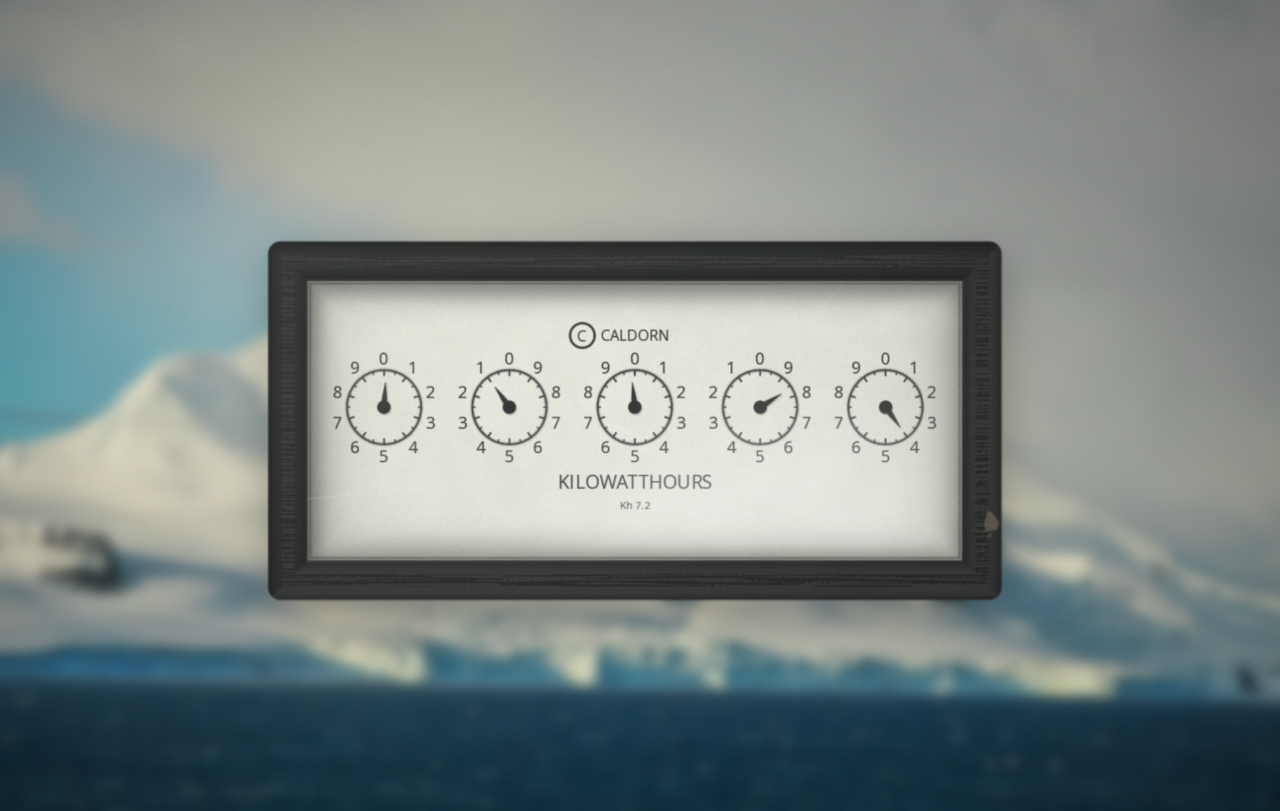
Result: 984,kWh
